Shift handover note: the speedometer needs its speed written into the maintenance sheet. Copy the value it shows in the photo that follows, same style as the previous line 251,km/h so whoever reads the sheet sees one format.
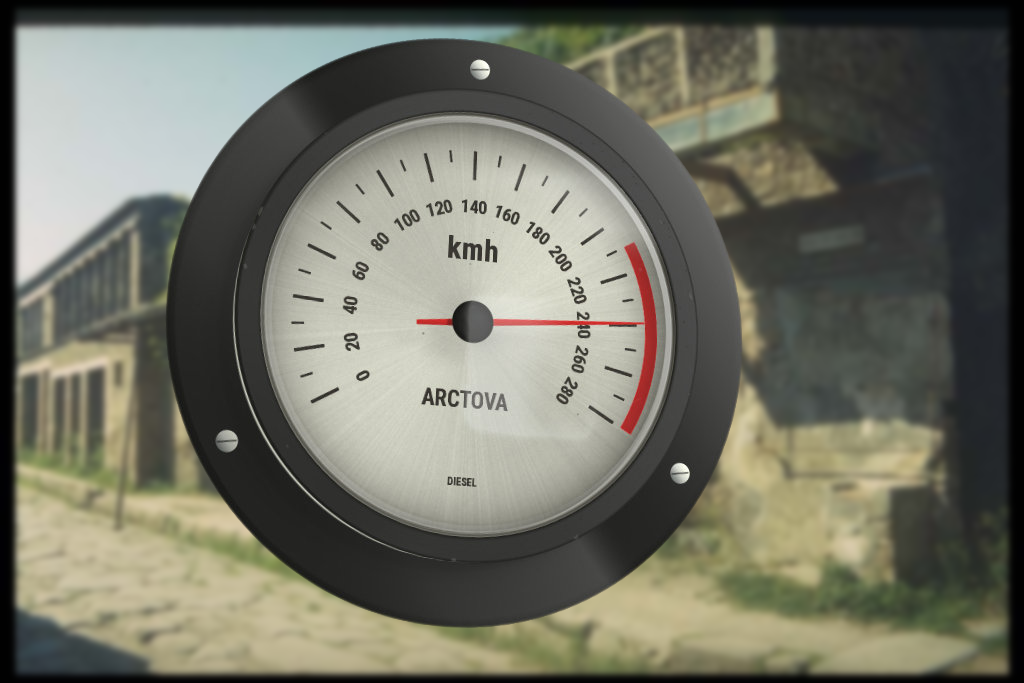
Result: 240,km/h
